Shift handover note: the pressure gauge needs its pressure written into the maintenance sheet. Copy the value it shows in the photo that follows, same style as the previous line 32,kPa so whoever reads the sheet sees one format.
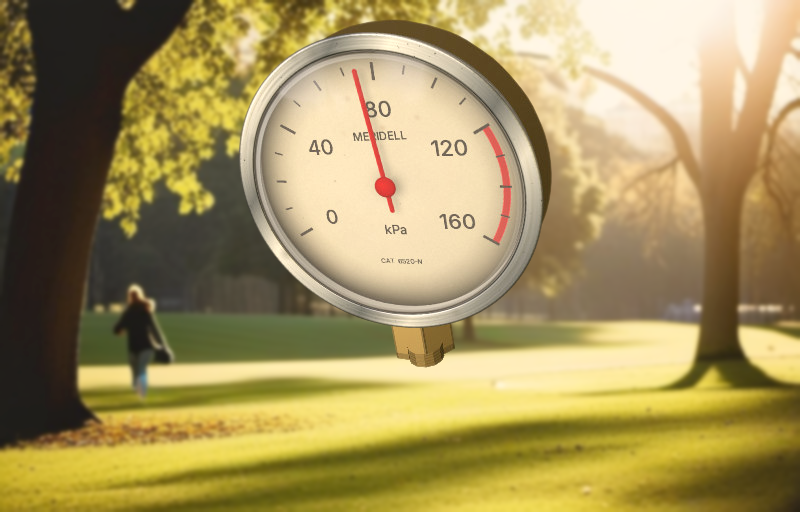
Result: 75,kPa
